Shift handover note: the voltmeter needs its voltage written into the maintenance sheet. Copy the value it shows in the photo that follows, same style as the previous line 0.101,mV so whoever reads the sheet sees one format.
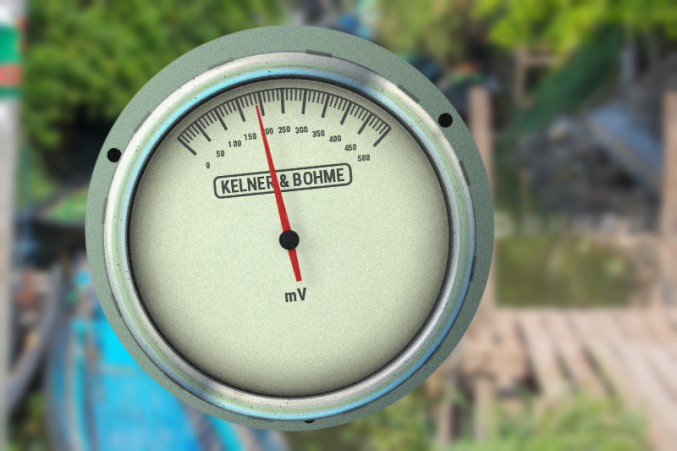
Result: 190,mV
